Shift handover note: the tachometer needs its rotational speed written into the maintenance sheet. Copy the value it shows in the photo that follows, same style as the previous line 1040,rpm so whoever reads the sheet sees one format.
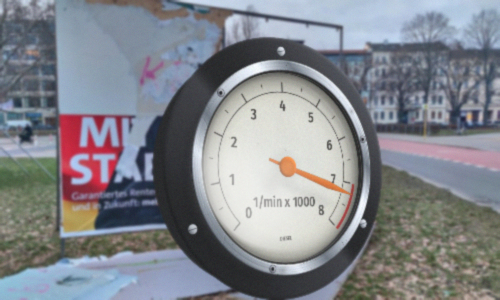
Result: 7250,rpm
